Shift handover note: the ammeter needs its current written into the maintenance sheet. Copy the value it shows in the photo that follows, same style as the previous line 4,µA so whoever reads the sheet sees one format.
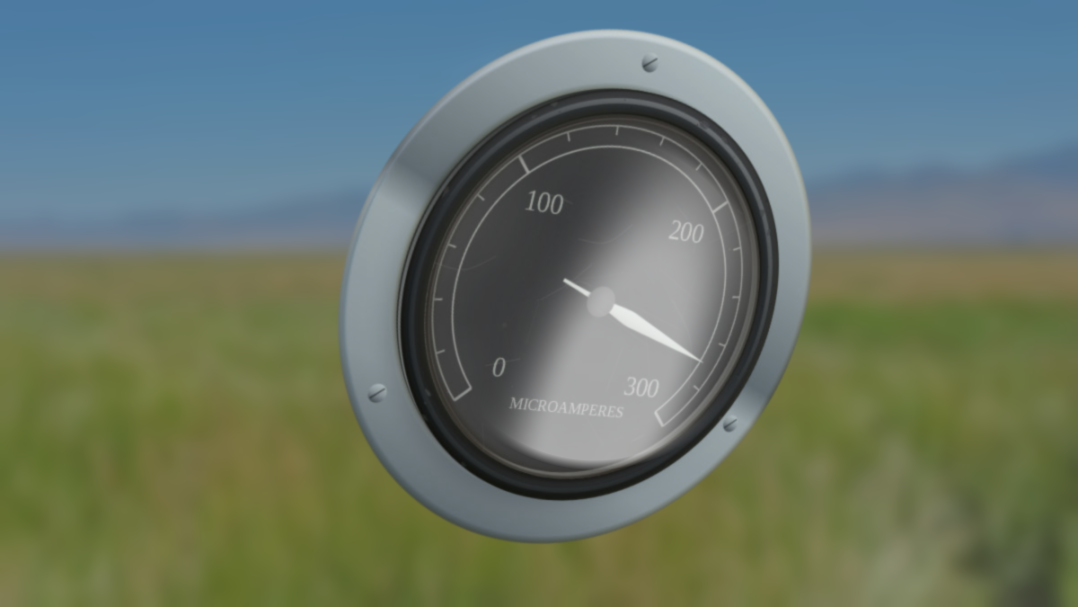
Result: 270,µA
